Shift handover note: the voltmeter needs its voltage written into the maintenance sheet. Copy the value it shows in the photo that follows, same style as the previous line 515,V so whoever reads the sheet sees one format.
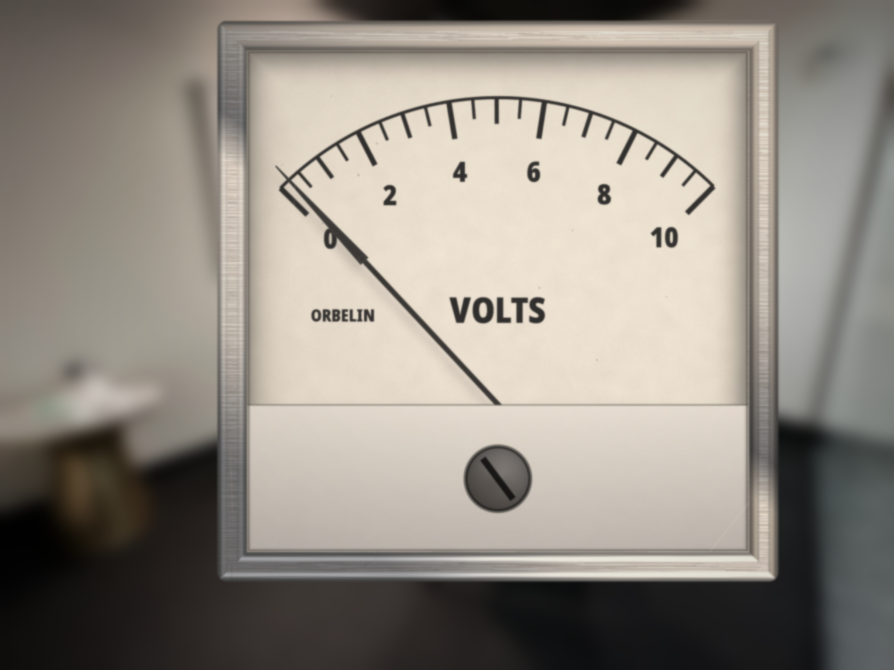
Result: 0.25,V
